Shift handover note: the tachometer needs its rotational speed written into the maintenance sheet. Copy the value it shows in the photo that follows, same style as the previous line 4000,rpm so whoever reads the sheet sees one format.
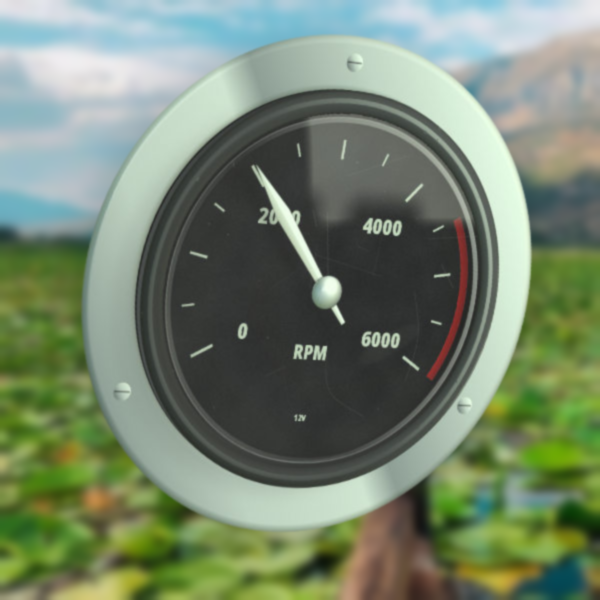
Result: 2000,rpm
